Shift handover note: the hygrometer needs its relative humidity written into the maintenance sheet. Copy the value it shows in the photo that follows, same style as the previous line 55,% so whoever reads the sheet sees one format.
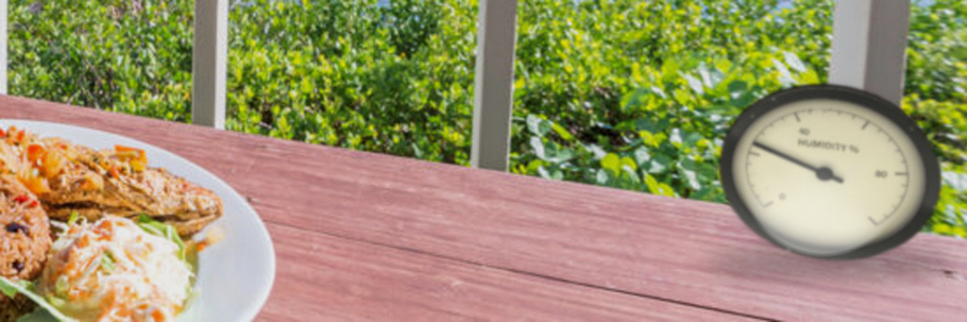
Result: 24,%
